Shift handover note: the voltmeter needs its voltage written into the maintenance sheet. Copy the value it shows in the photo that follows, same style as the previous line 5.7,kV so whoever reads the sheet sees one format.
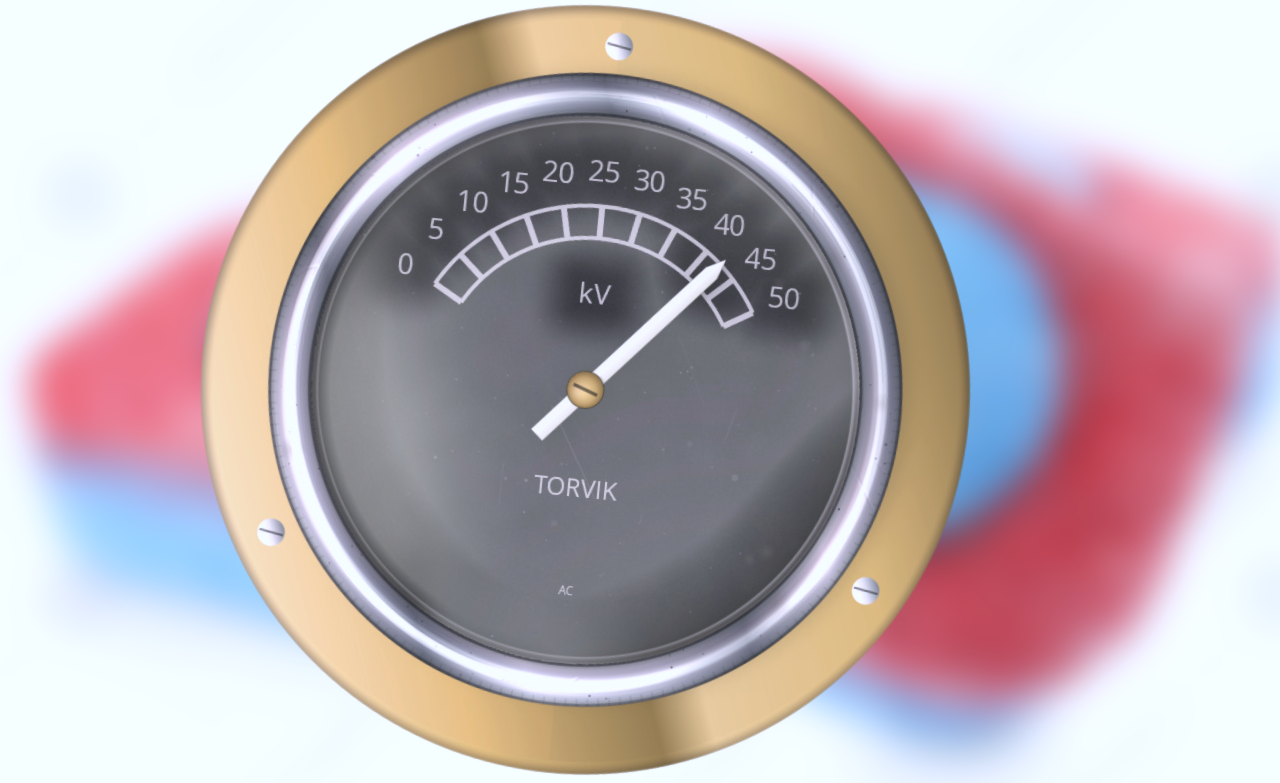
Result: 42.5,kV
